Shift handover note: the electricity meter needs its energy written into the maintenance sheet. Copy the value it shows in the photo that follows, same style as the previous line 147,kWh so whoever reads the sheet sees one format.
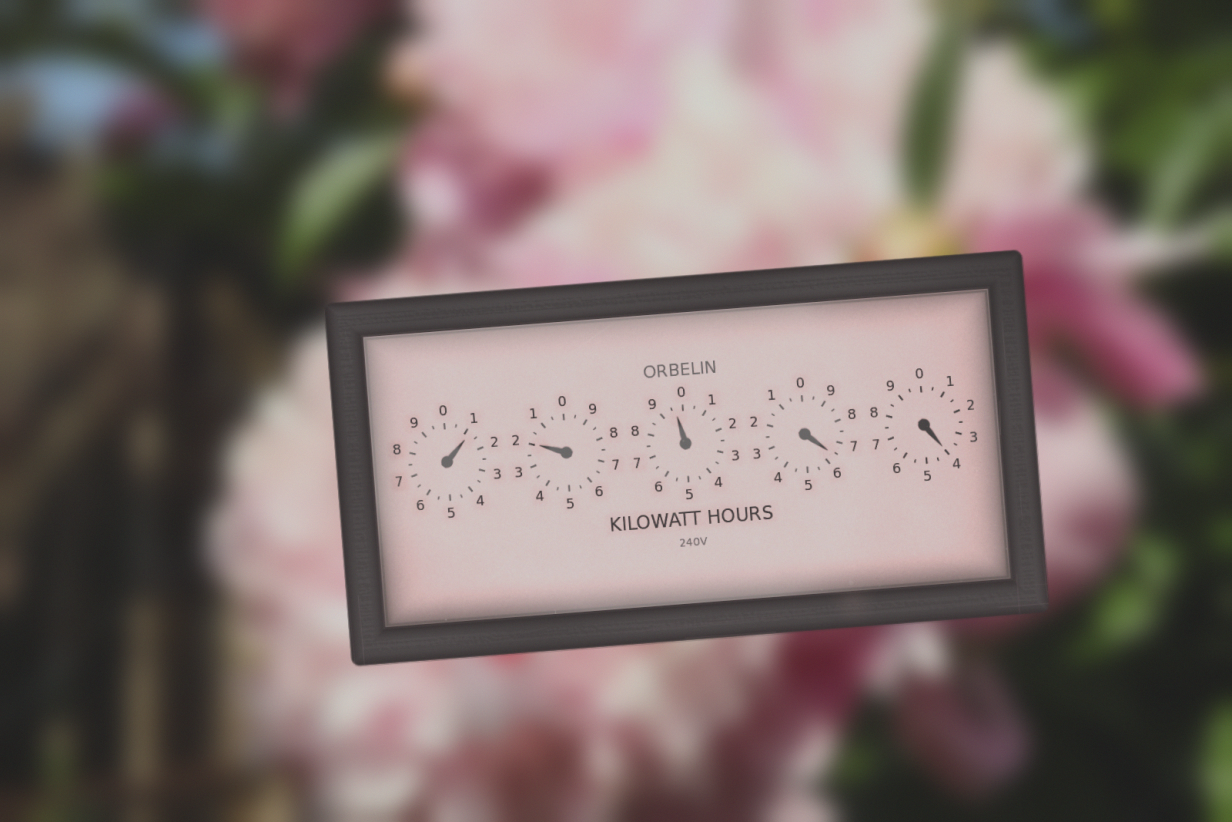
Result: 11964,kWh
